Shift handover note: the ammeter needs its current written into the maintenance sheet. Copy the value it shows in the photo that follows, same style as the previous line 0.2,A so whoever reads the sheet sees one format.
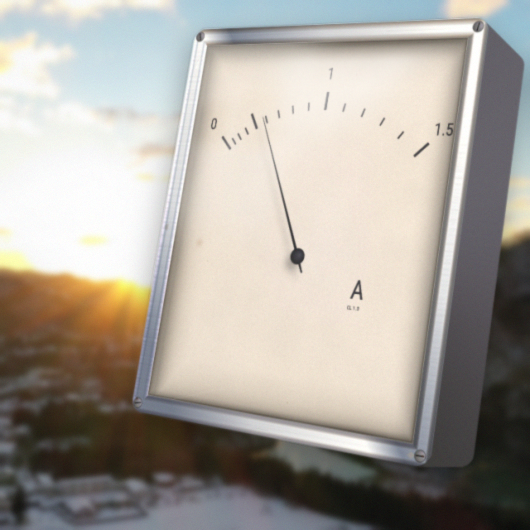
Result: 0.6,A
